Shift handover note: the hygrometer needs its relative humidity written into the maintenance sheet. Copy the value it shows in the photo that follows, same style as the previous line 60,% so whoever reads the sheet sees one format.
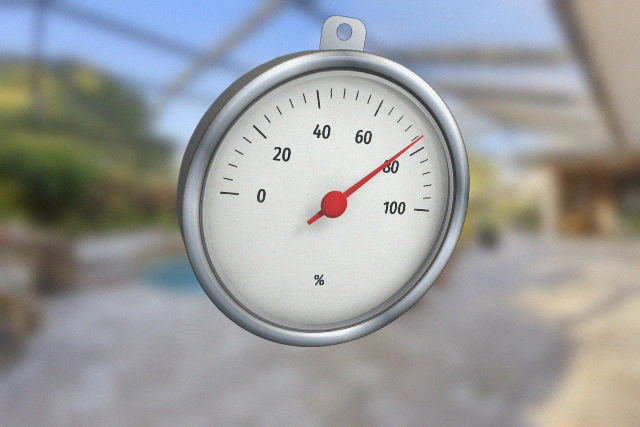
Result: 76,%
